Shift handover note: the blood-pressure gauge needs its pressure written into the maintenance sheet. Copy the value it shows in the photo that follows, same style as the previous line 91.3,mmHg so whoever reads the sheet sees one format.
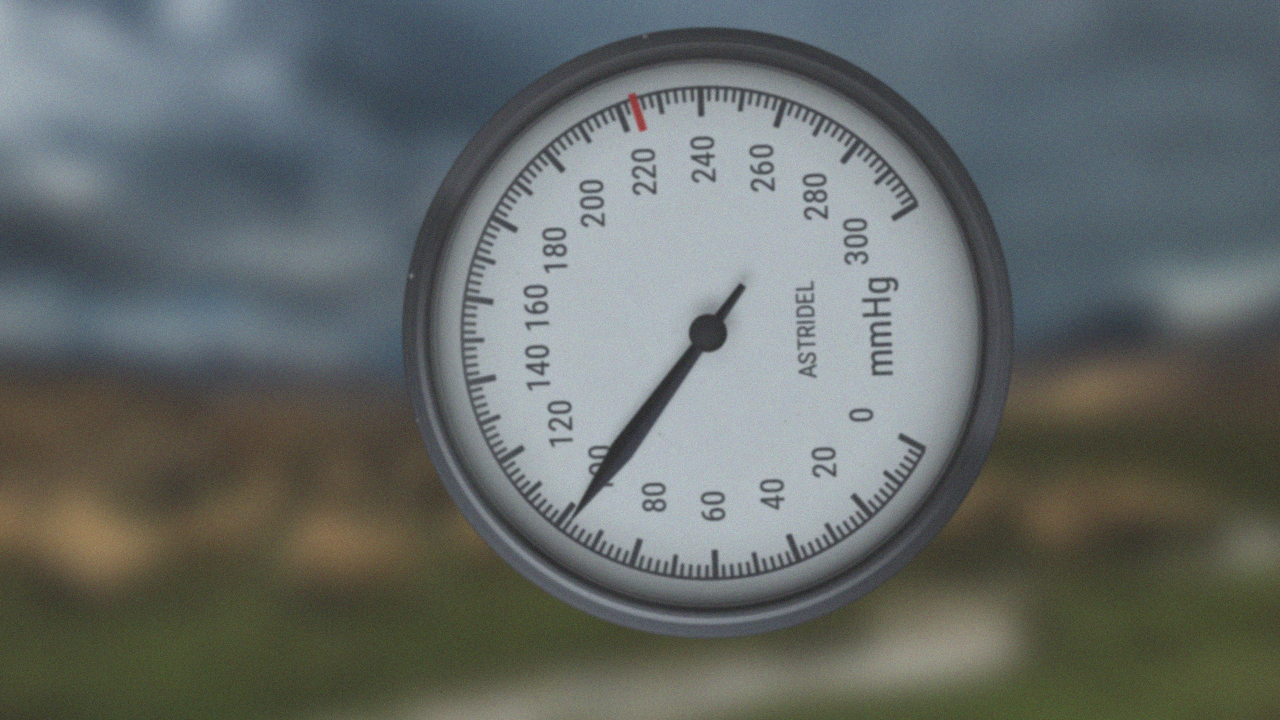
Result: 98,mmHg
